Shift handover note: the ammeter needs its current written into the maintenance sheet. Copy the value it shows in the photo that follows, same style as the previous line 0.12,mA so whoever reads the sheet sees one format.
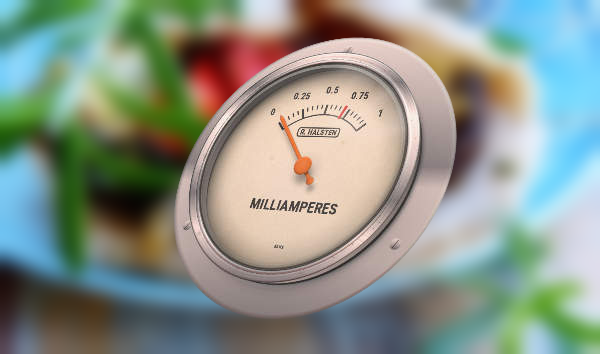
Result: 0.05,mA
